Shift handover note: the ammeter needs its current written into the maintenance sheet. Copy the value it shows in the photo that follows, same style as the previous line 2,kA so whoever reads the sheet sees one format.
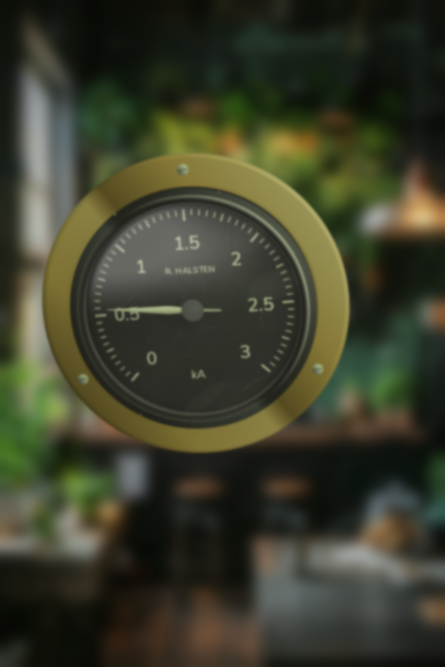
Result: 0.55,kA
